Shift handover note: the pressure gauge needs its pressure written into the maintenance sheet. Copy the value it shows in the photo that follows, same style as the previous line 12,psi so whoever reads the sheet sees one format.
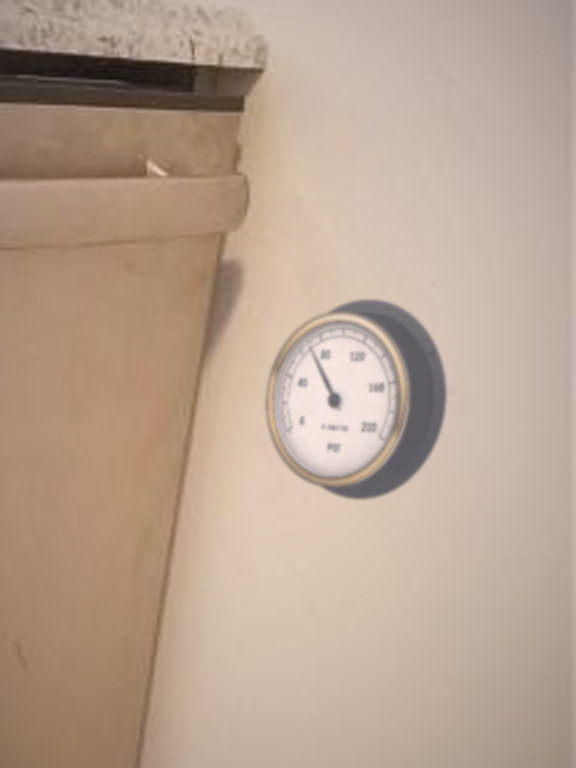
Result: 70,psi
